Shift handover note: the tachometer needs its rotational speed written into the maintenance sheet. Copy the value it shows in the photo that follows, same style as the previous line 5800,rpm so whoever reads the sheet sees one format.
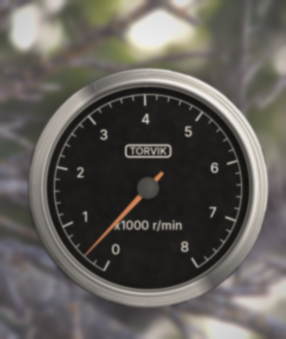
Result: 400,rpm
